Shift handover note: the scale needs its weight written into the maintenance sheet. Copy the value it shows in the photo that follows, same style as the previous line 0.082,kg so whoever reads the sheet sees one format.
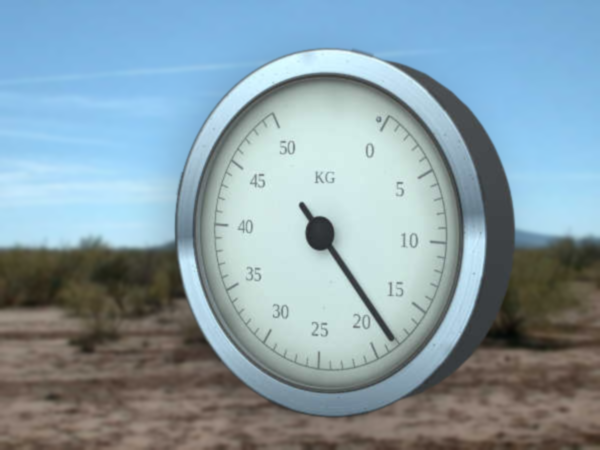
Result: 18,kg
